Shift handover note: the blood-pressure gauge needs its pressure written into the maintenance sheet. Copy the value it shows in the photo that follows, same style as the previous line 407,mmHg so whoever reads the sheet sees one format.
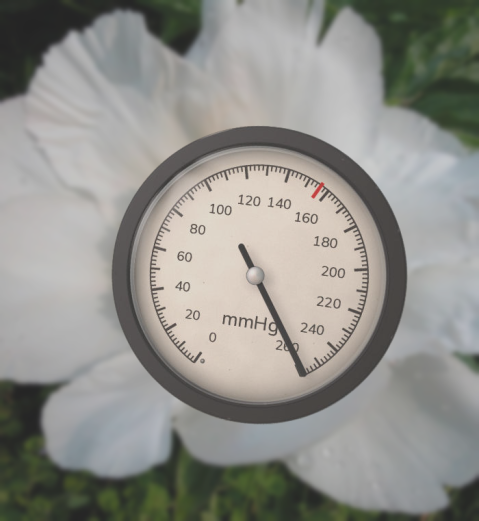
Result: 258,mmHg
